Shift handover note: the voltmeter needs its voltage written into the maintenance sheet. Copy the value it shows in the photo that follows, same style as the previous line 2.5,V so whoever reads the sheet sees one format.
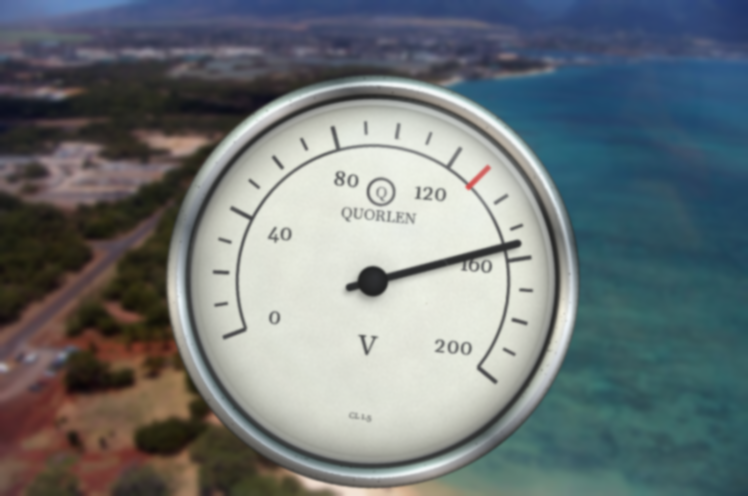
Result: 155,V
